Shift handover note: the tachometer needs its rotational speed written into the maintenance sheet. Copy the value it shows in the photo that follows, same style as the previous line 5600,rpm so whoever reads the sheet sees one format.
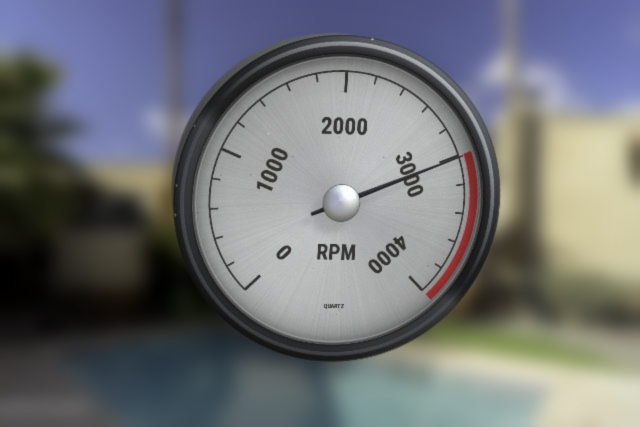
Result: 3000,rpm
